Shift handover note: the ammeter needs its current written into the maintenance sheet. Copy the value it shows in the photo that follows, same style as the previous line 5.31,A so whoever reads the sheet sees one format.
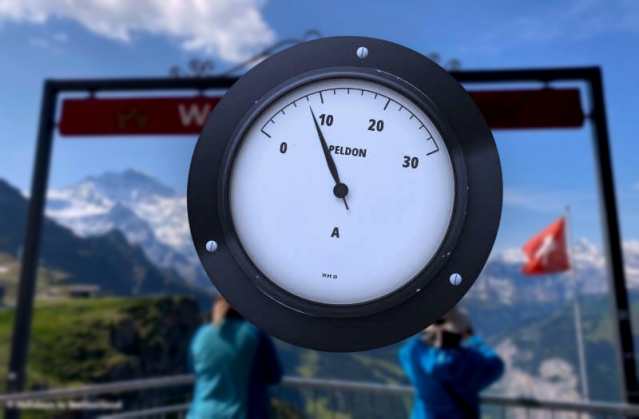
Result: 8,A
